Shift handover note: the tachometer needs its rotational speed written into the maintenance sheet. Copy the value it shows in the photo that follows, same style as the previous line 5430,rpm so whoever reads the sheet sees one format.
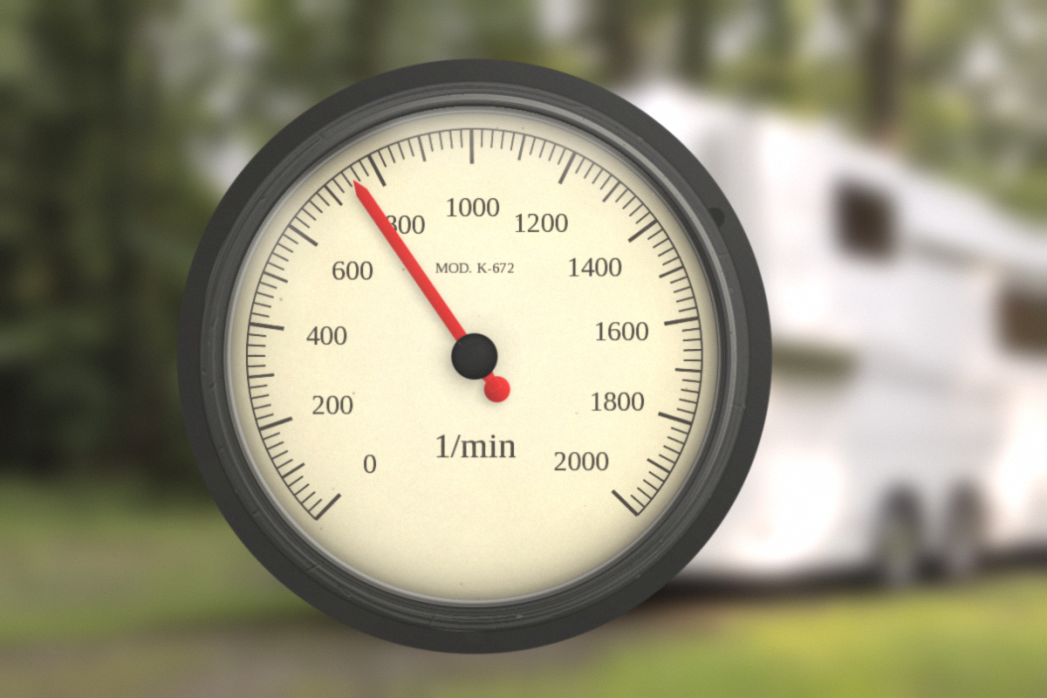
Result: 750,rpm
